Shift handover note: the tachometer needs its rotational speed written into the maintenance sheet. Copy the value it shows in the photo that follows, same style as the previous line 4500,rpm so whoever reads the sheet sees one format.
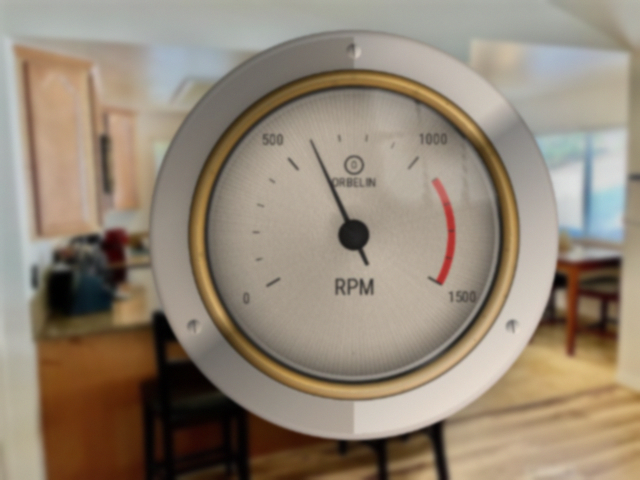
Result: 600,rpm
